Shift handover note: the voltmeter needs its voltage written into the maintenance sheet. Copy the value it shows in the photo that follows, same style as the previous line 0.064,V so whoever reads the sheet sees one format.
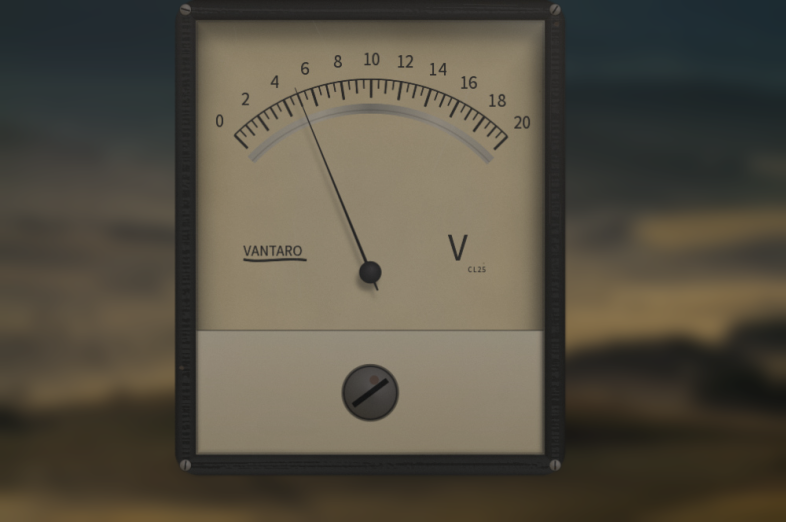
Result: 5,V
